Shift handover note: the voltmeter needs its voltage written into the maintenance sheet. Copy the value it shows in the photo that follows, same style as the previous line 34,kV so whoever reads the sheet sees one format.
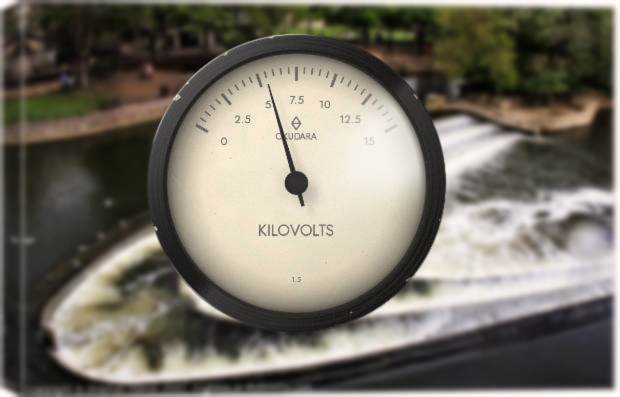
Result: 5.5,kV
